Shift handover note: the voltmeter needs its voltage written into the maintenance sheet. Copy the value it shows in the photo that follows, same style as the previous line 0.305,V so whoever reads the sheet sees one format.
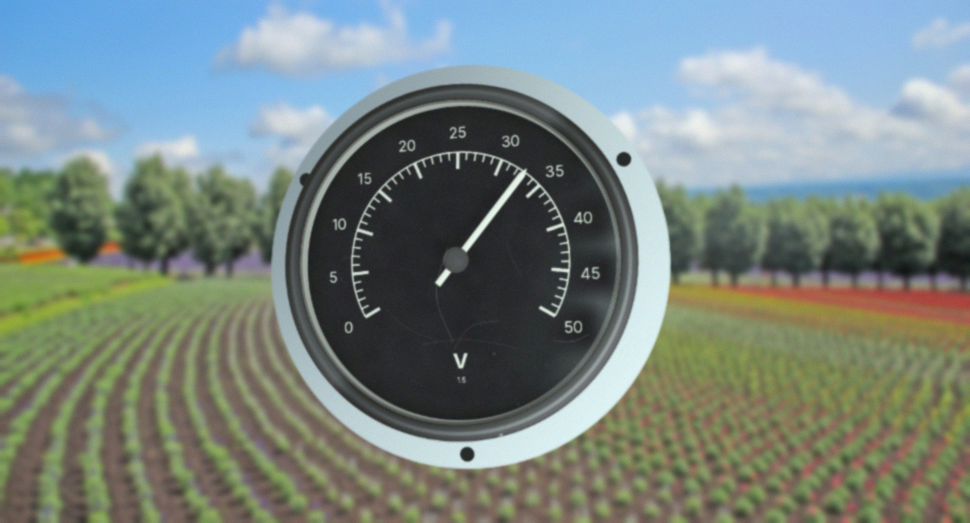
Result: 33,V
